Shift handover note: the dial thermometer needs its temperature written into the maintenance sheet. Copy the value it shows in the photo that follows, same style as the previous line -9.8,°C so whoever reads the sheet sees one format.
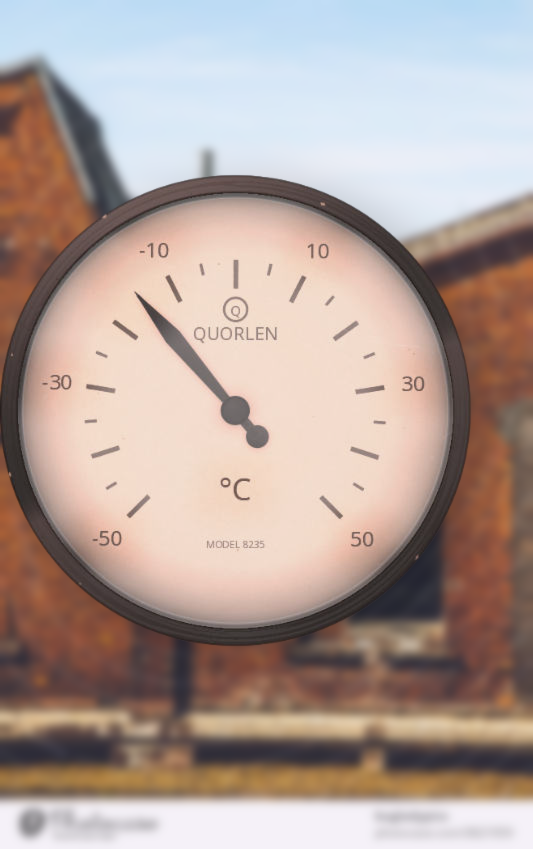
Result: -15,°C
